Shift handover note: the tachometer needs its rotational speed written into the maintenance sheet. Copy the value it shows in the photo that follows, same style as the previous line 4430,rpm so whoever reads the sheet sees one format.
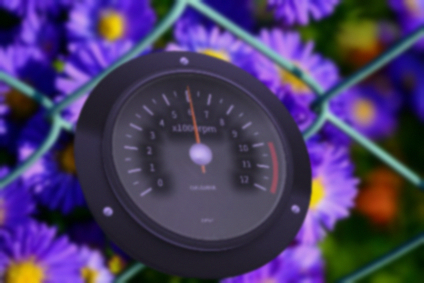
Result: 6000,rpm
